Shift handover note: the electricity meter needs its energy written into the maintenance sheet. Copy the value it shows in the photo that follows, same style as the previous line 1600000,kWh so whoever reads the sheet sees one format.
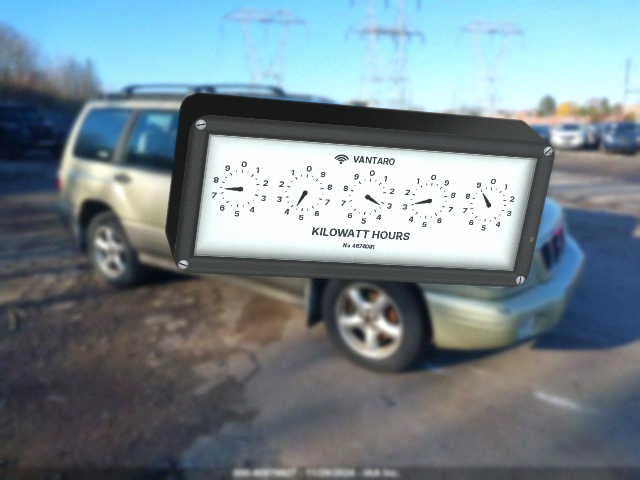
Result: 74329,kWh
